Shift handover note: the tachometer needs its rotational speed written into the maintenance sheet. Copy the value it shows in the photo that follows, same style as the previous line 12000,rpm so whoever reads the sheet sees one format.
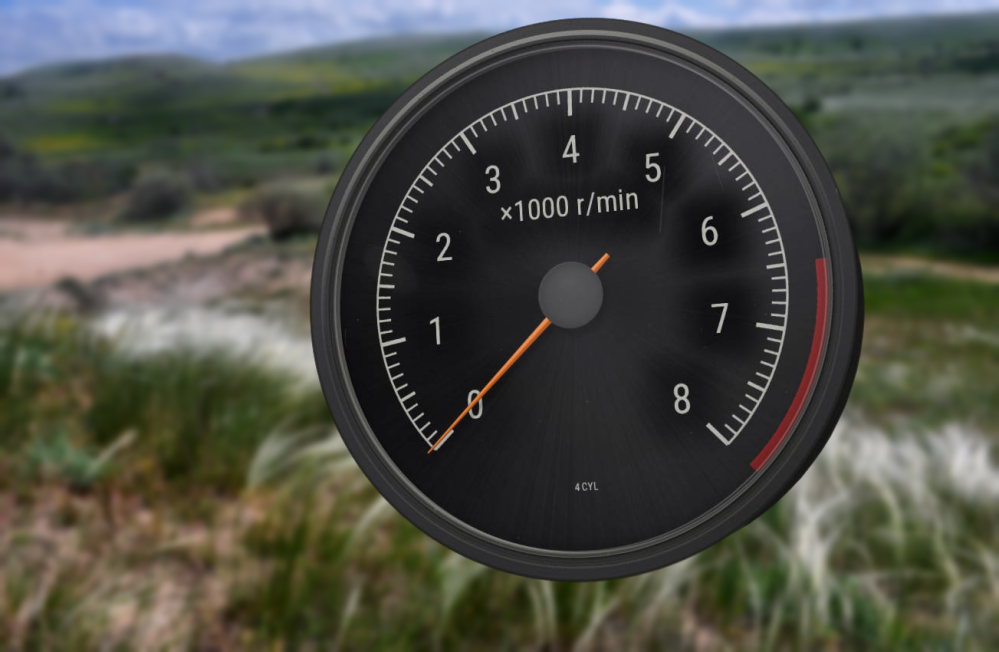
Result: 0,rpm
